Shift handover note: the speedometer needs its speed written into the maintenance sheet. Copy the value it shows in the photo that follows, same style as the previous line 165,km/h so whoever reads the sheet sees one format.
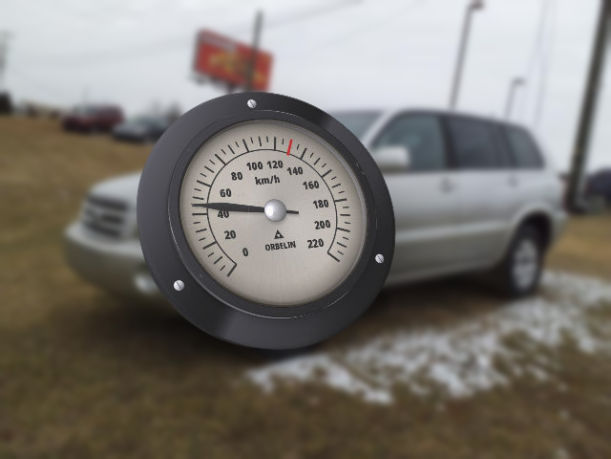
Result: 45,km/h
